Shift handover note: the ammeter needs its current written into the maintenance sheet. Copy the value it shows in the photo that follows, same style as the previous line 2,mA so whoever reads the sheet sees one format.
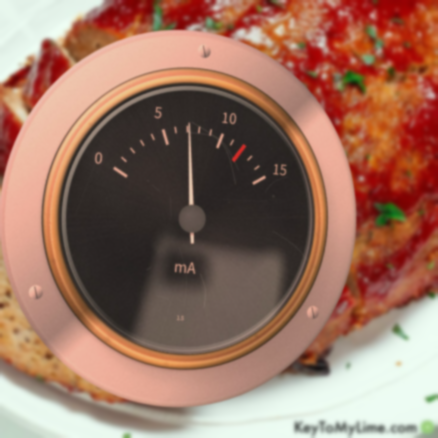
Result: 7,mA
